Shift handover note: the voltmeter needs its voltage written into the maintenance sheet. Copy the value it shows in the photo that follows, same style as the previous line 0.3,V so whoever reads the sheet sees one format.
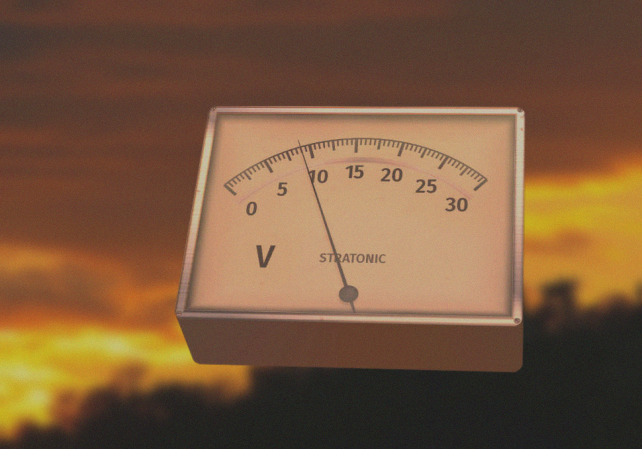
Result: 9,V
